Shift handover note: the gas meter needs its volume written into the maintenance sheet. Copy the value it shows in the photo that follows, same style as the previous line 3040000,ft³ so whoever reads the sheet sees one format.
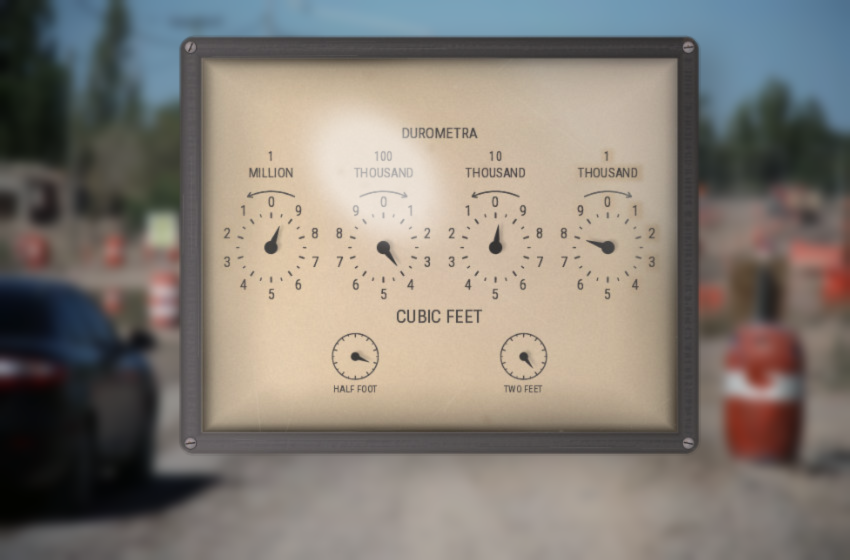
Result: 939800,ft³
